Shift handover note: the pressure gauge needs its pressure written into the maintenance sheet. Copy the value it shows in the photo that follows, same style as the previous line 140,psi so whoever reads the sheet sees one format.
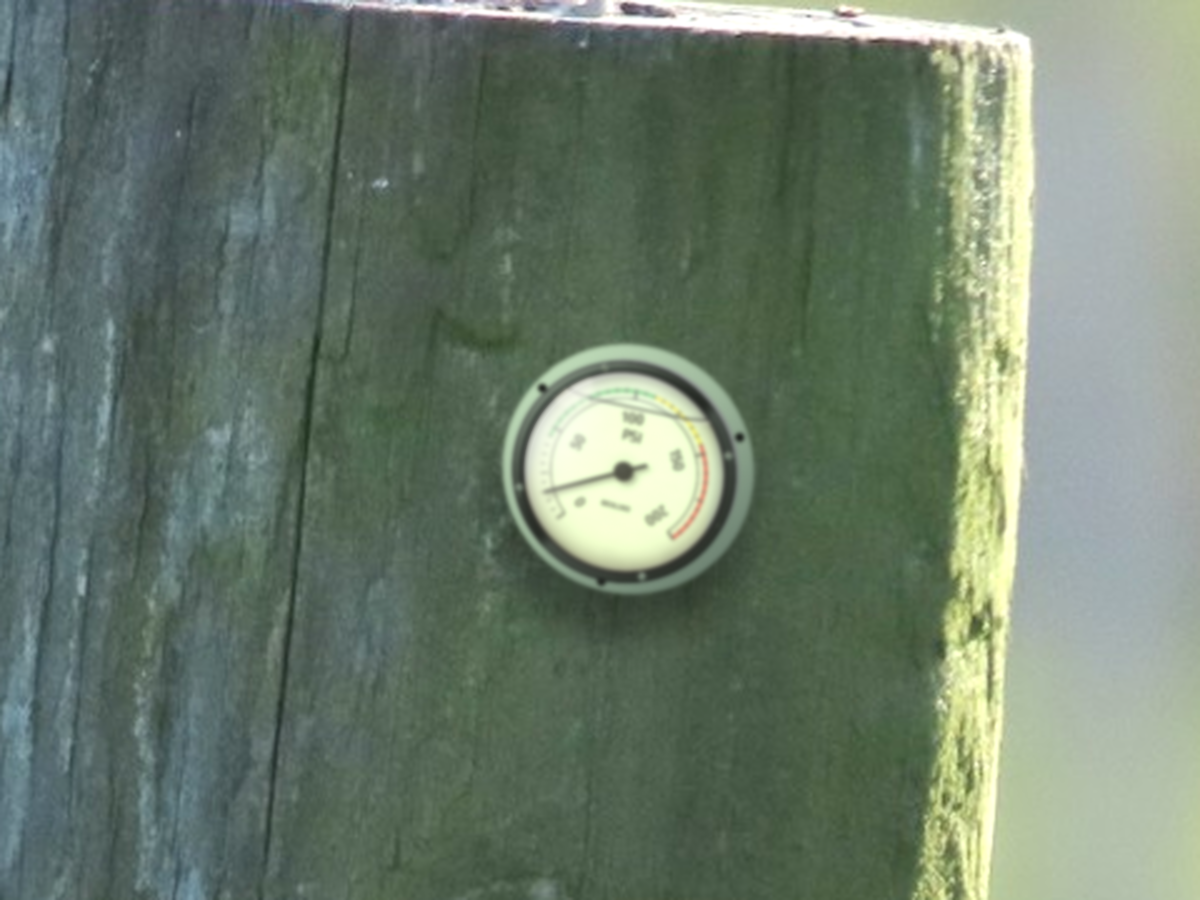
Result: 15,psi
